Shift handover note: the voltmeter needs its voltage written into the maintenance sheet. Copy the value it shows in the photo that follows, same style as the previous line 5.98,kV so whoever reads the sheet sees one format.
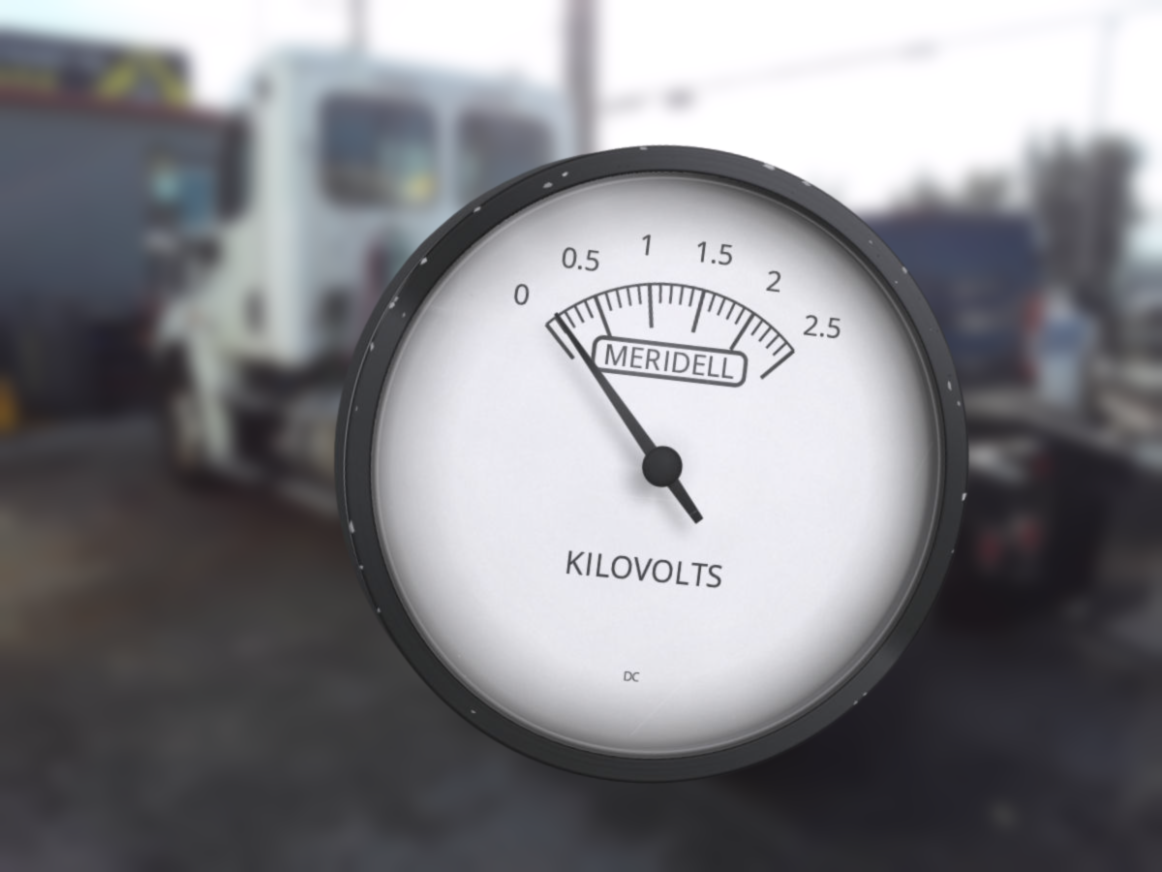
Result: 0.1,kV
